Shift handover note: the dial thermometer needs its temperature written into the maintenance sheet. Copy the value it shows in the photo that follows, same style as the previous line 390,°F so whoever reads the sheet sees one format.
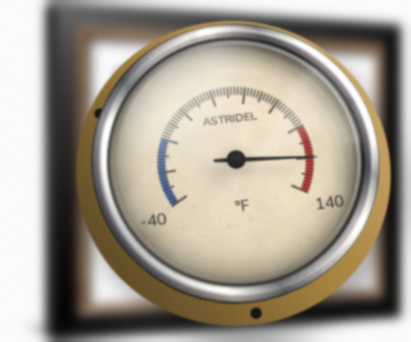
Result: 120,°F
